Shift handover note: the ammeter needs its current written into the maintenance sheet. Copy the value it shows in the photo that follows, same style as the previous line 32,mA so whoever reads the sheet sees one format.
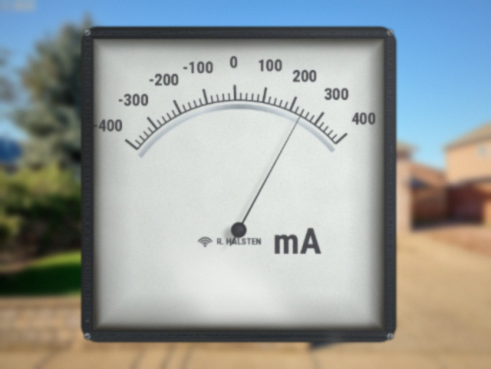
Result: 240,mA
